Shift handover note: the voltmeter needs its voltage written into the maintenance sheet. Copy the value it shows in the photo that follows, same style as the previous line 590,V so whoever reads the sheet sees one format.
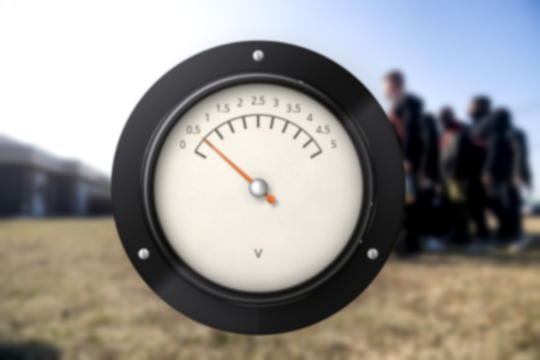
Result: 0.5,V
